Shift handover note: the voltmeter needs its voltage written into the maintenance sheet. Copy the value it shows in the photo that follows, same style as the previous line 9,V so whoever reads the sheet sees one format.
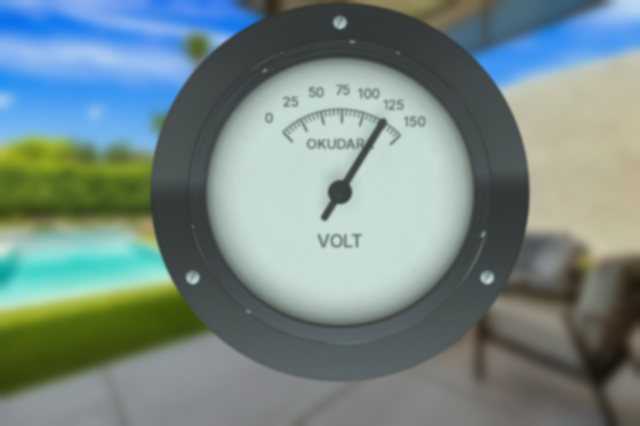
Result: 125,V
